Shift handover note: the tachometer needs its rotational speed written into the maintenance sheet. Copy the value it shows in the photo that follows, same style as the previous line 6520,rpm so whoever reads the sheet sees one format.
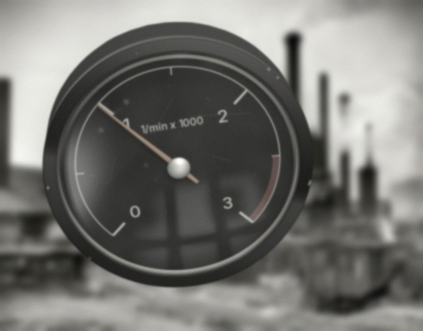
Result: 1000,rpm
